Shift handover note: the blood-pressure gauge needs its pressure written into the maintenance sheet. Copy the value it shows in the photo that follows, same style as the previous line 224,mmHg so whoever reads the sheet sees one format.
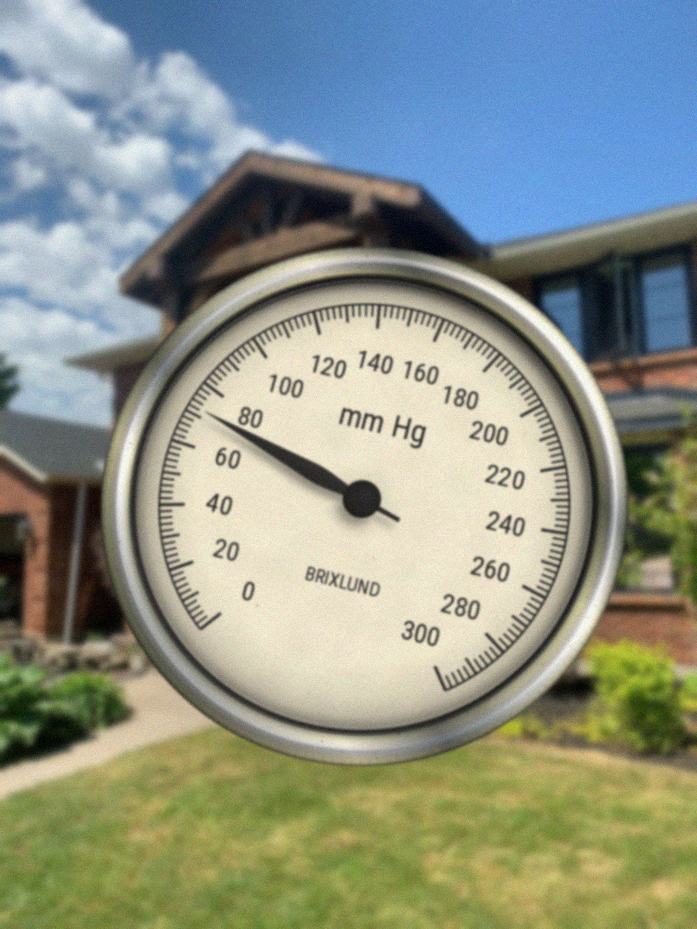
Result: 72,mmHg
